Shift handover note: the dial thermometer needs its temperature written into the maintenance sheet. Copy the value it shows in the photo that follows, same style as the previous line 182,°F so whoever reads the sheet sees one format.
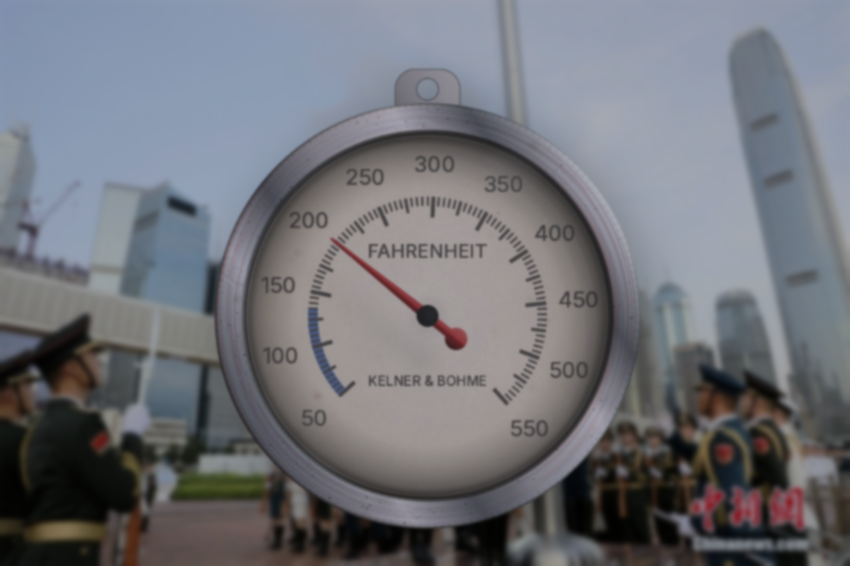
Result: 200,°F
